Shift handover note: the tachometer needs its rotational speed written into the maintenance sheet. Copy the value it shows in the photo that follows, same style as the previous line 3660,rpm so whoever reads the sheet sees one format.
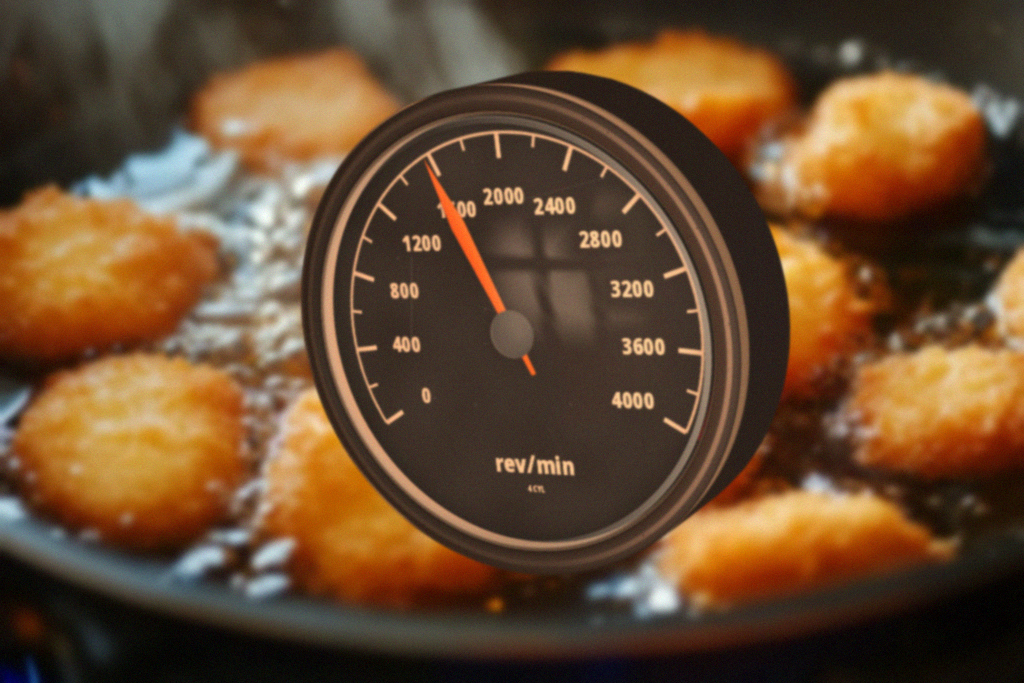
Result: 1600,rpm
